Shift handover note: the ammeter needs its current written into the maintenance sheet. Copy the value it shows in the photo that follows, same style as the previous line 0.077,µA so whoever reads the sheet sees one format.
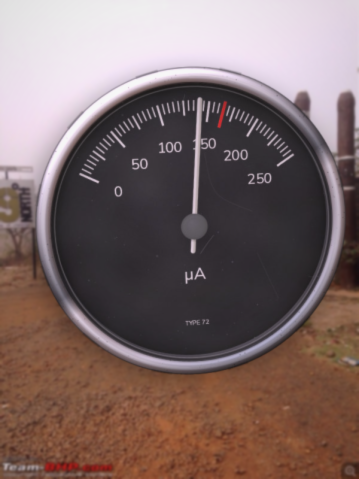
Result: 140,µA
